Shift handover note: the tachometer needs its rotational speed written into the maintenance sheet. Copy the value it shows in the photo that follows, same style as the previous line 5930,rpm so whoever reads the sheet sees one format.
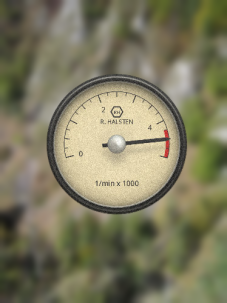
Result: 4500,rpm
